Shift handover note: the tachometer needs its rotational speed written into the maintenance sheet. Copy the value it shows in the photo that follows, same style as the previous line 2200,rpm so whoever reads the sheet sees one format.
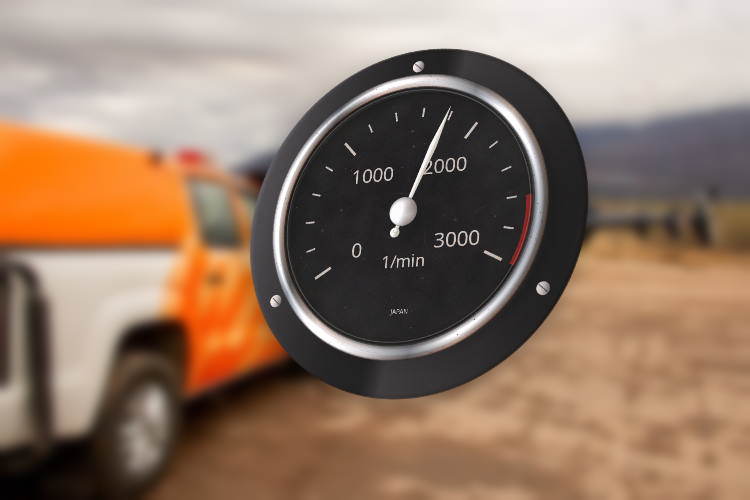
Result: 1800,rpm
